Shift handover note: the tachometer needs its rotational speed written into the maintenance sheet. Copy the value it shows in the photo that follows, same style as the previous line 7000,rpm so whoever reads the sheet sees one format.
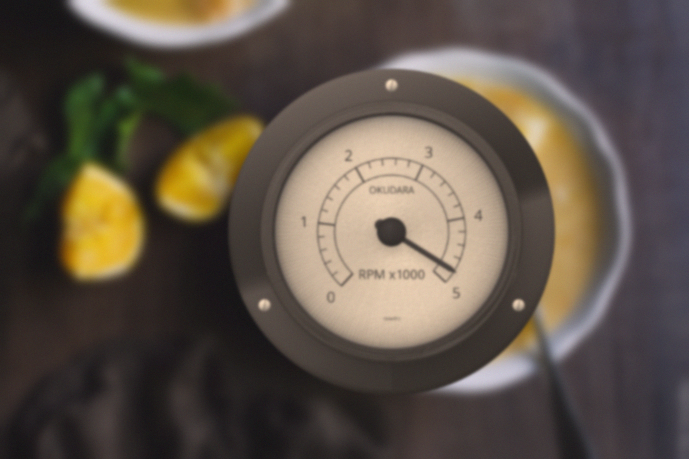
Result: 4800,rpm
